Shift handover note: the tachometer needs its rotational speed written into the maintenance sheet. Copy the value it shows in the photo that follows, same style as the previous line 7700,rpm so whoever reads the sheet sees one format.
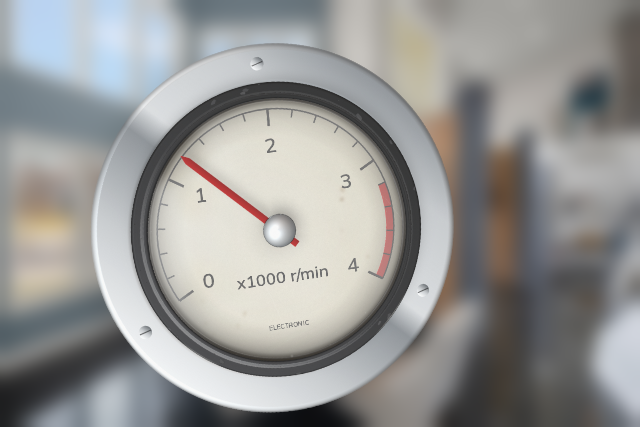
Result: 1200,rpm
